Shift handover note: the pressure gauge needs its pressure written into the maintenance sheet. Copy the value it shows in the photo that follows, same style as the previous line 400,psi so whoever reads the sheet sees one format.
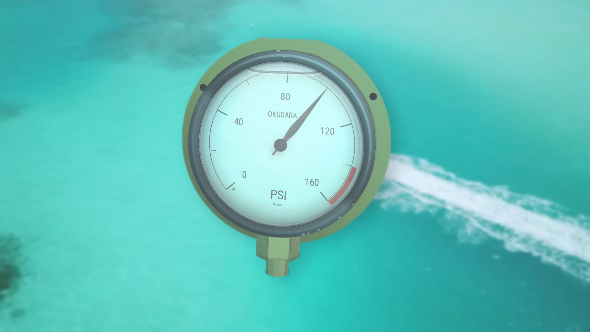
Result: 100,psi
